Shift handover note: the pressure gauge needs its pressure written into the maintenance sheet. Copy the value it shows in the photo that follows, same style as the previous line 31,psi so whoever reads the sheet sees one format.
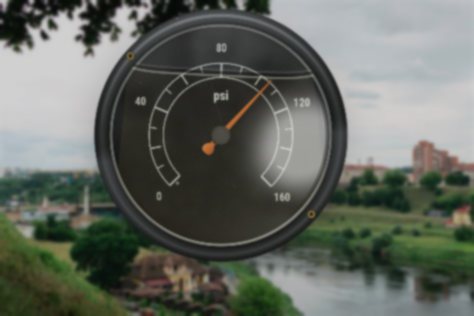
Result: 105,psi
